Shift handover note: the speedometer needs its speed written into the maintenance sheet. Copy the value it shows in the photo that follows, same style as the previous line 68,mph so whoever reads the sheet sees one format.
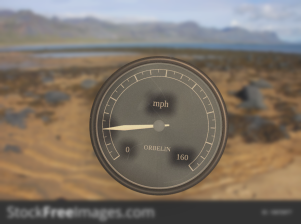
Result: 20,mph
